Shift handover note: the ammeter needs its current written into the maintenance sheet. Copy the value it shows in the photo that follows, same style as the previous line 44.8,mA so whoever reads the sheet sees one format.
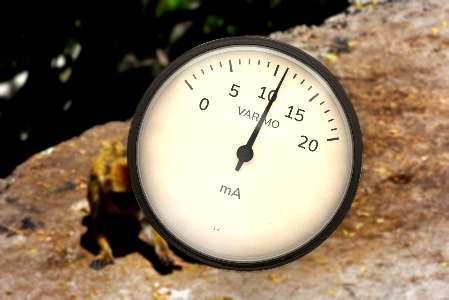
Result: 11,mA
